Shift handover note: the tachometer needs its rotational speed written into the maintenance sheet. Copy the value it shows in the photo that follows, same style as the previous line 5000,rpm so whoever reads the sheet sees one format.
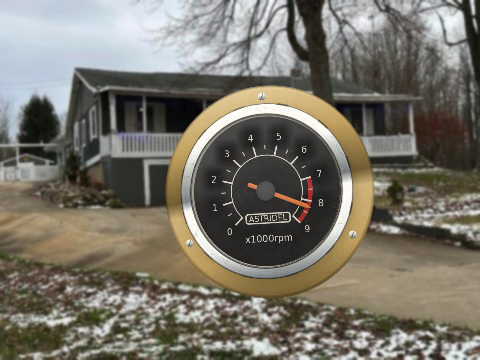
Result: 8250,rpm
